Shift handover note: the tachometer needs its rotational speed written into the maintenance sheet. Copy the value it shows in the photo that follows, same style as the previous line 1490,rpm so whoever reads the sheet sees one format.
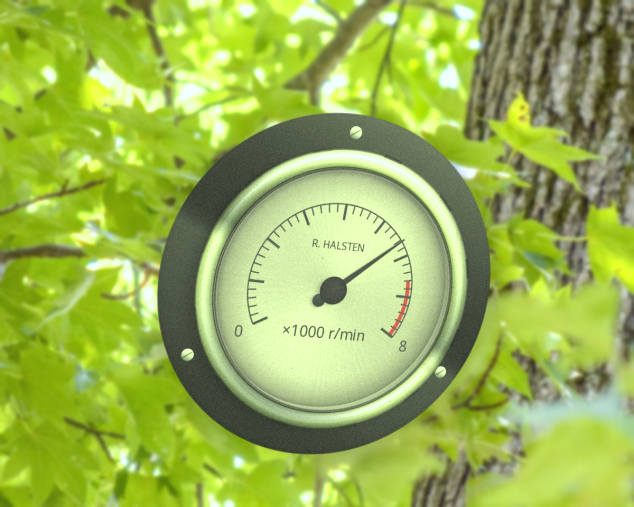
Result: 5600,rpm
